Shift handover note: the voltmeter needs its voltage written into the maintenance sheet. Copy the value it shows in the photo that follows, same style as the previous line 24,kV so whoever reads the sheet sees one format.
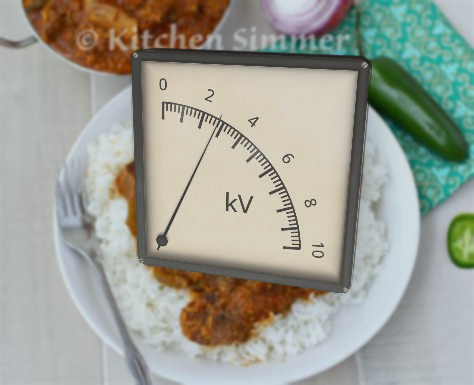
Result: 2.8,kV
